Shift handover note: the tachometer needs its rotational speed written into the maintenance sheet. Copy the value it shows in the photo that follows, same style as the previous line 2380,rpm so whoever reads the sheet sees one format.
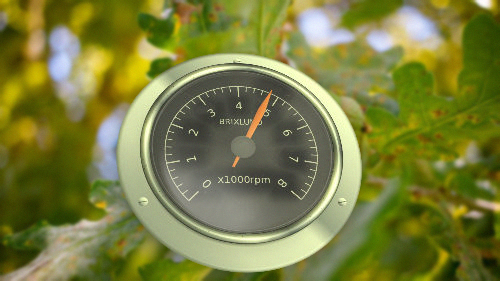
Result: 4800,rpm
